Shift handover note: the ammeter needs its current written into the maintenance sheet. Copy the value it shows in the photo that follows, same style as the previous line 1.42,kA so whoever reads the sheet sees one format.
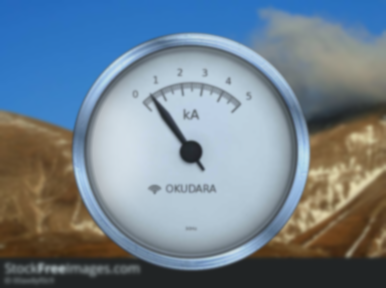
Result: 0.5,kA
